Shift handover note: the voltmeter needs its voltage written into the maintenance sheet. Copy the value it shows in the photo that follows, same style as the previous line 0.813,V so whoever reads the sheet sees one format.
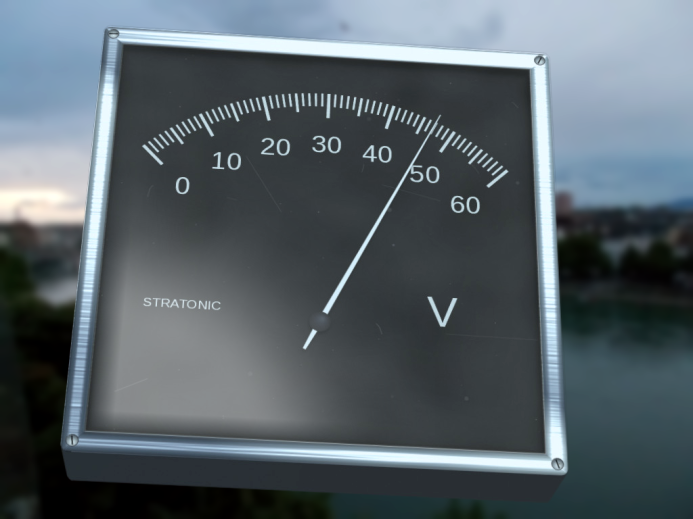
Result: 47,V
